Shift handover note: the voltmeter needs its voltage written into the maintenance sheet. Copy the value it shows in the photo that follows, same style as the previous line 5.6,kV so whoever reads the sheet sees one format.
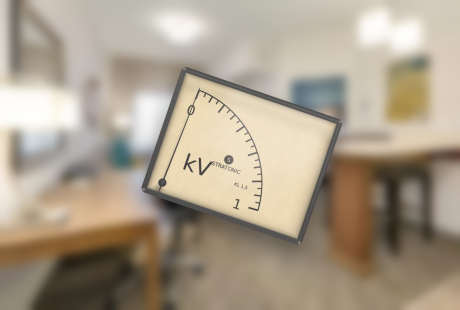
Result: 0,kV
